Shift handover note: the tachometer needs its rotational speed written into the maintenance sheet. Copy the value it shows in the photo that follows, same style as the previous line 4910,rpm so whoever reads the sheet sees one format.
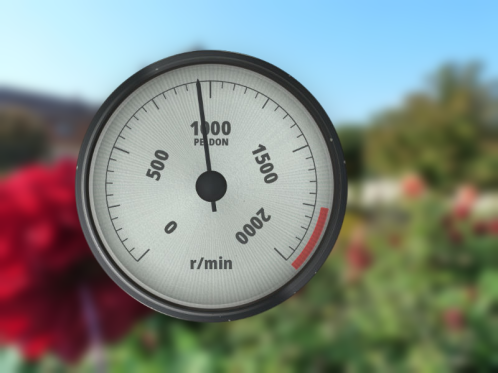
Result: 950,rpm
